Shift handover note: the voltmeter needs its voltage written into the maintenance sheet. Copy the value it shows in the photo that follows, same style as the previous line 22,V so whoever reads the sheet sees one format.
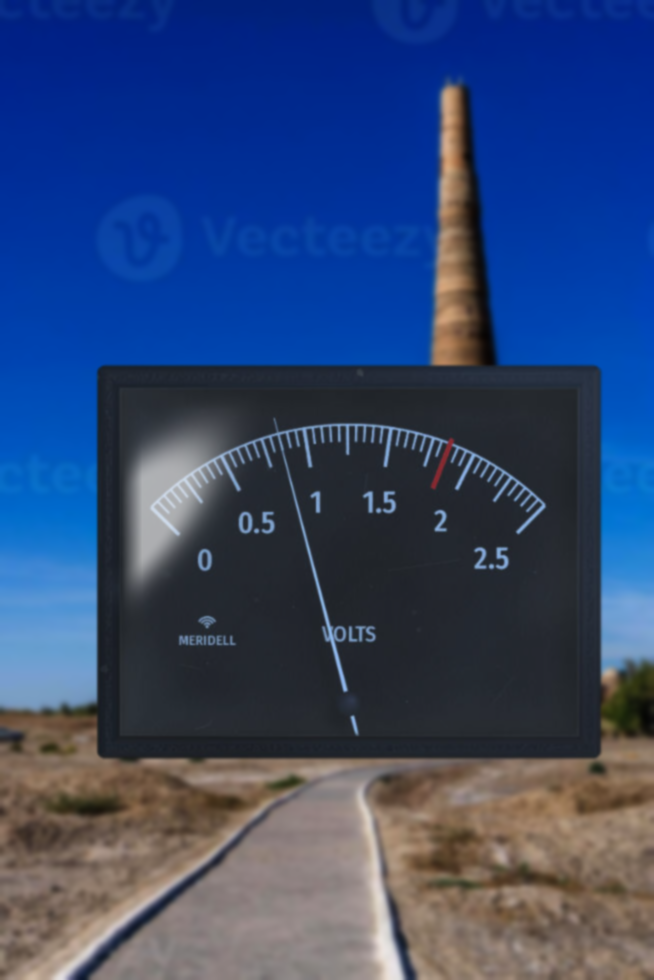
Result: 0.85,V
